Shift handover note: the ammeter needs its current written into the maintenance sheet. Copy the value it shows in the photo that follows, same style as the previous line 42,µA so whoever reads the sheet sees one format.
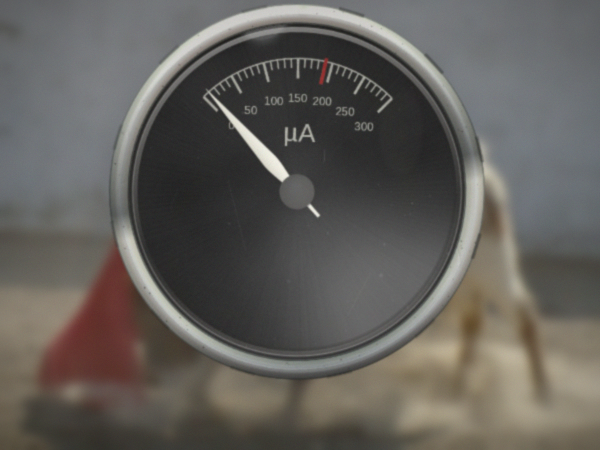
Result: 10,µA
